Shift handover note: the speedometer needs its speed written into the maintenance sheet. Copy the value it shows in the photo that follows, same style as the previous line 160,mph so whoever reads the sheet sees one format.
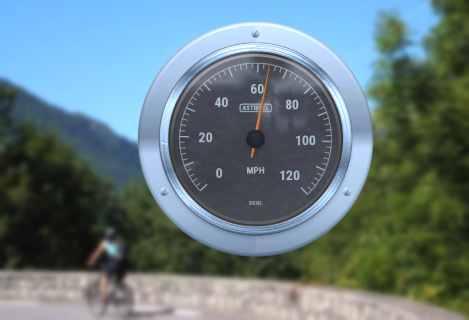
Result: 64,mph
